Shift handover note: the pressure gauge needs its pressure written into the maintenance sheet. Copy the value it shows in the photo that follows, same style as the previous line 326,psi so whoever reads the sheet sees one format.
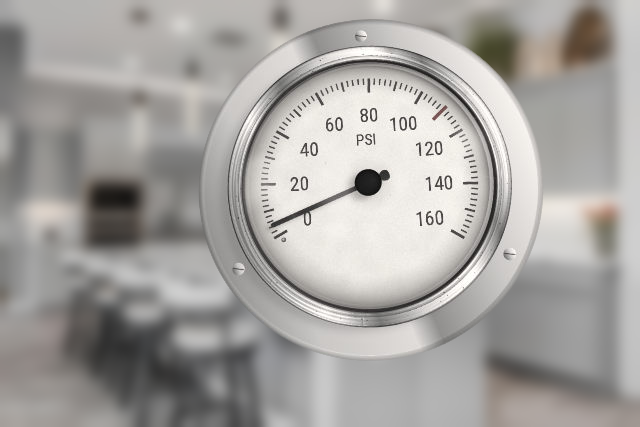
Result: 4,psi
